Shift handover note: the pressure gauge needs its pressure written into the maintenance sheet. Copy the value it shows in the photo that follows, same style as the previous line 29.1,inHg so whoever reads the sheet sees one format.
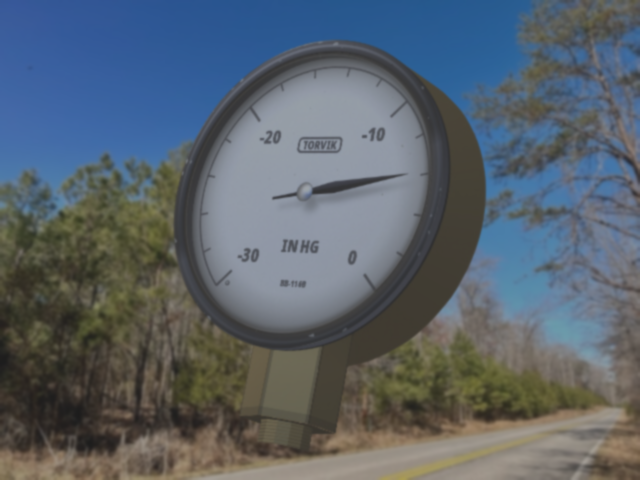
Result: -6,inHg
